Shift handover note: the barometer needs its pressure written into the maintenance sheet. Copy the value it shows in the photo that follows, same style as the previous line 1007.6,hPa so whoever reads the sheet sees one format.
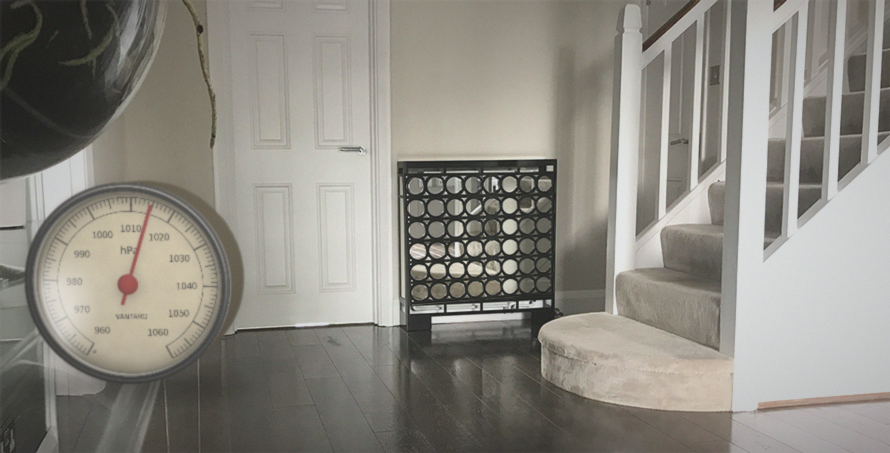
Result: 1015,hPa
